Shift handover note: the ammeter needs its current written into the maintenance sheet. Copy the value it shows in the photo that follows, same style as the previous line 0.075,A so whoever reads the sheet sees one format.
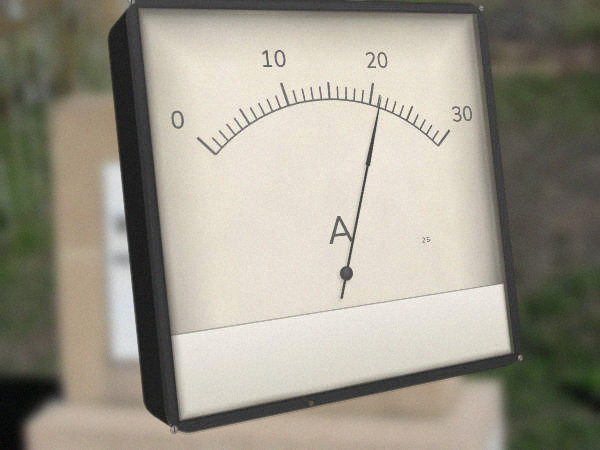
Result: 21,A
